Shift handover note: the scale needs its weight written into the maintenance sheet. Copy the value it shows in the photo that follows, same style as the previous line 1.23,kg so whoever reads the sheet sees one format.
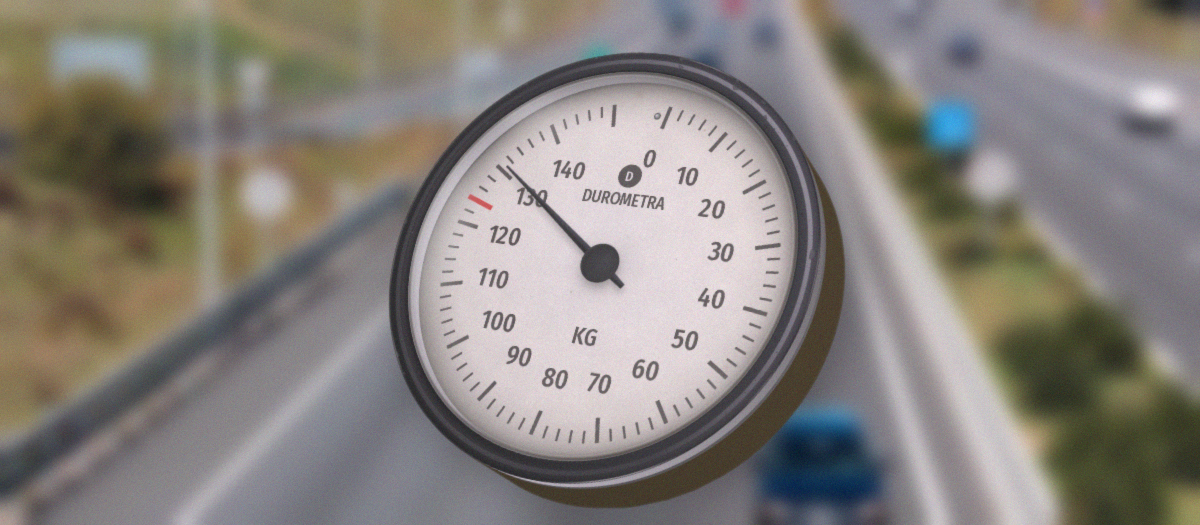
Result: 131,kg
